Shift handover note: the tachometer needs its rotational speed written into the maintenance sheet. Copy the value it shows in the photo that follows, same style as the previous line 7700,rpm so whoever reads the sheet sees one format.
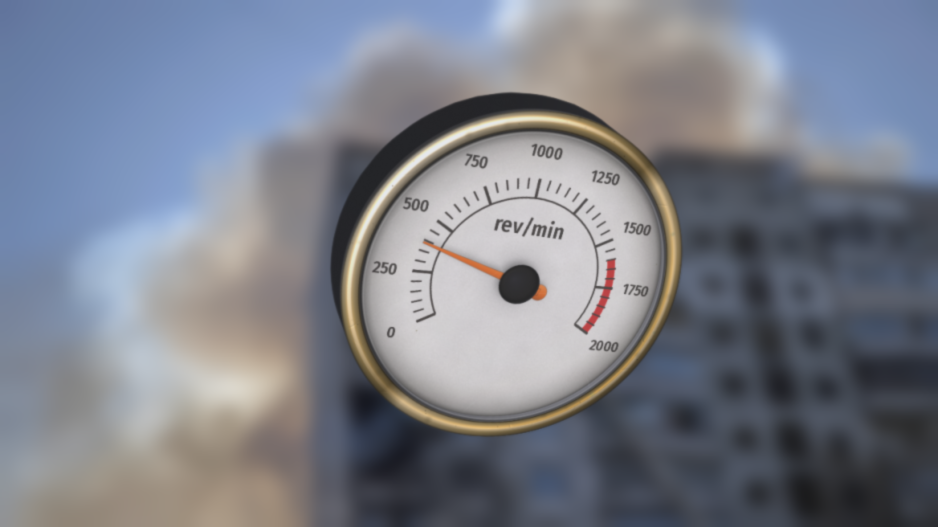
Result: 400,rpm
